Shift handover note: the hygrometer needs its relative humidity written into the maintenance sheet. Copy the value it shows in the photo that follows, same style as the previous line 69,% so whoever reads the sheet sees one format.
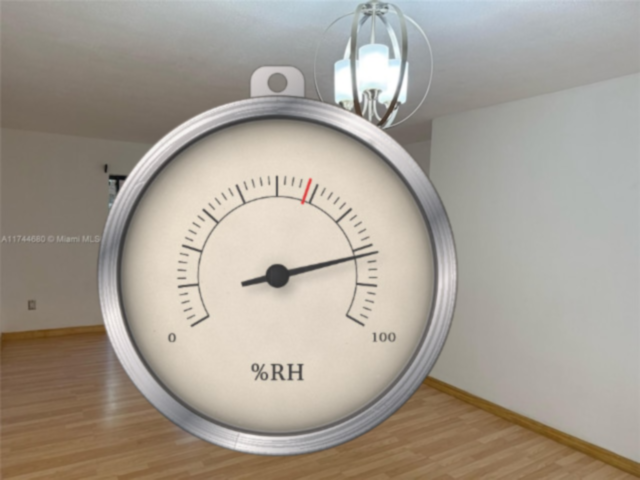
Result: 82,%
